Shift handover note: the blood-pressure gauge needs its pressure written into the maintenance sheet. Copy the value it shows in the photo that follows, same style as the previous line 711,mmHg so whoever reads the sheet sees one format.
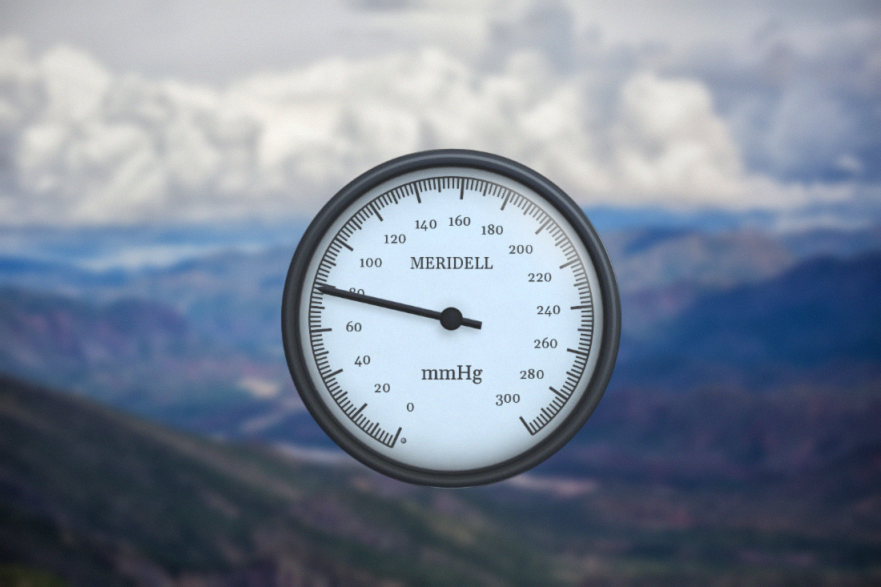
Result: 78,mmHg
